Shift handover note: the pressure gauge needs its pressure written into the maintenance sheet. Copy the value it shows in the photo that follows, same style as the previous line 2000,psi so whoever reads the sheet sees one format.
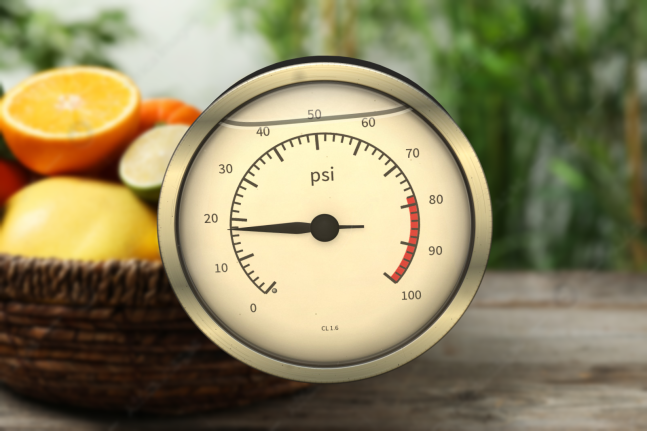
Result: 18,psi
